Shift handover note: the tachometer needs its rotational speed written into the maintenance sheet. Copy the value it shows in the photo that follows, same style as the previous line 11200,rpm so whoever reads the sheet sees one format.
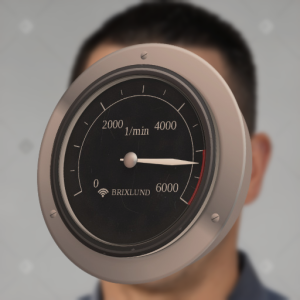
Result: 5250,rpm
